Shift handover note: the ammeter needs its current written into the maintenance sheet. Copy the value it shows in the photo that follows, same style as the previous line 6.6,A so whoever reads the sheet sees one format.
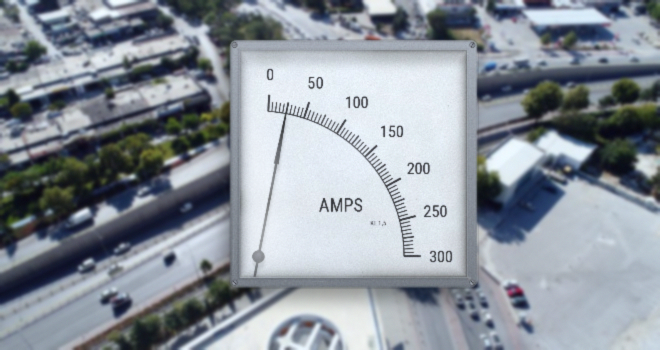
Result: 25,A
